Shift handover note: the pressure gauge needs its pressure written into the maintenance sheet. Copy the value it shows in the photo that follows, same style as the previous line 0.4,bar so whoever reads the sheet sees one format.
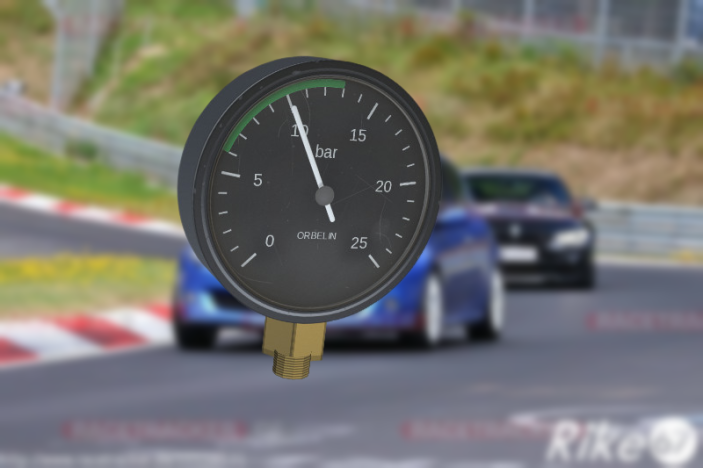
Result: 10,bar
